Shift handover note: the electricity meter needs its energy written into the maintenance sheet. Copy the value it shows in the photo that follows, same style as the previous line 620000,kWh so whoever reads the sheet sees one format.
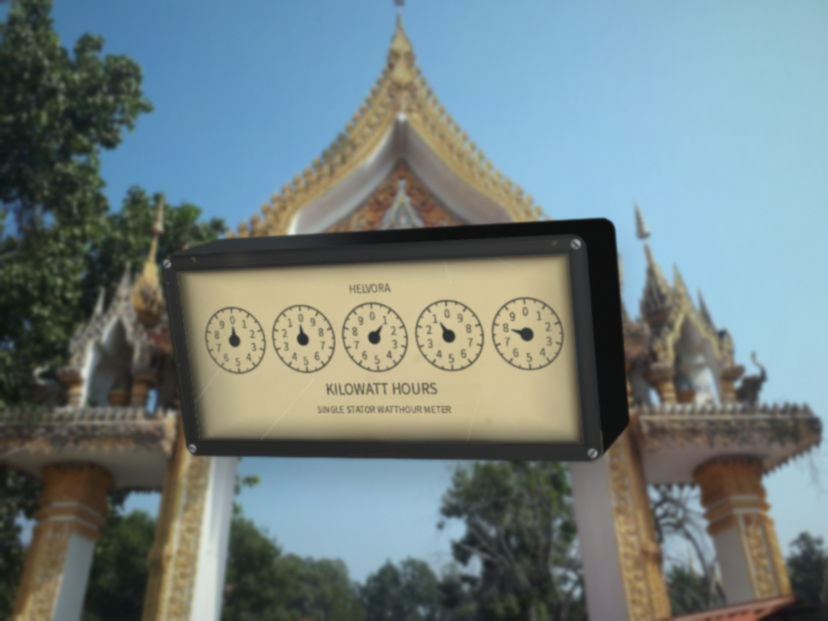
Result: 108,kWh
